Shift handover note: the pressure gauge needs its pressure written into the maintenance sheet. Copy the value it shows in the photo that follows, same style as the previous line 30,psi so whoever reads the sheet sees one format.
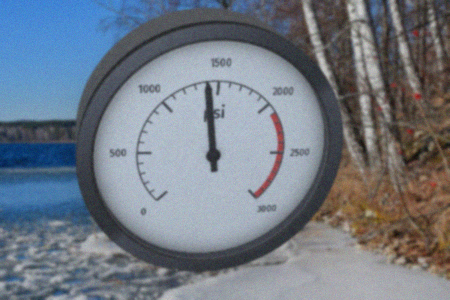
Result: 1400,psi
